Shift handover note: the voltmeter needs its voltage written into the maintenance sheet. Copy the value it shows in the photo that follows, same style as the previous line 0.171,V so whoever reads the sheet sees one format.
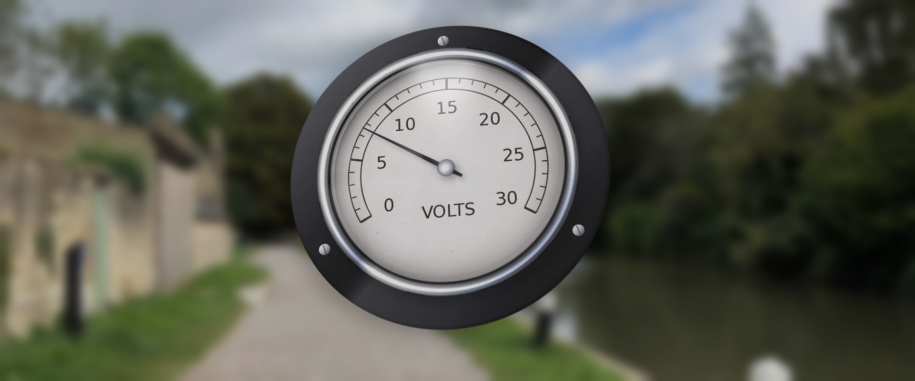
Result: 7.5,V
